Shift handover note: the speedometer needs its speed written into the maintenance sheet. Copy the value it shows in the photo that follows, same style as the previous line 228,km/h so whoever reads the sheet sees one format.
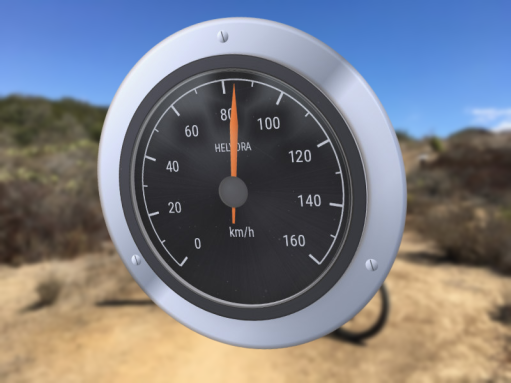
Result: 85,km/h
